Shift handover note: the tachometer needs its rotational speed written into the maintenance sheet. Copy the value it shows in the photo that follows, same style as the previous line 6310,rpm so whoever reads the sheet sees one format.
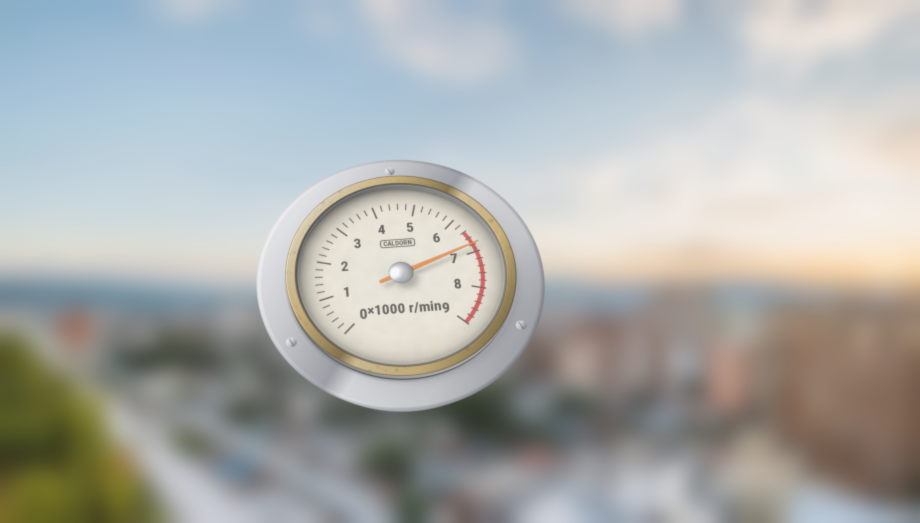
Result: 6800,rpm
